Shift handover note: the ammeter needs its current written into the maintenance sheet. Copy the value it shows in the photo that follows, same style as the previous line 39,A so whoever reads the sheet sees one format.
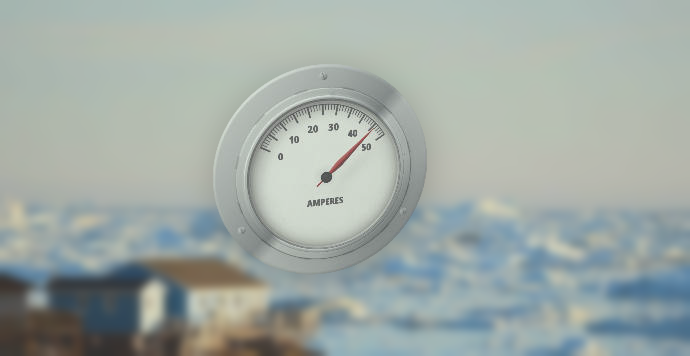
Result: 45,A
